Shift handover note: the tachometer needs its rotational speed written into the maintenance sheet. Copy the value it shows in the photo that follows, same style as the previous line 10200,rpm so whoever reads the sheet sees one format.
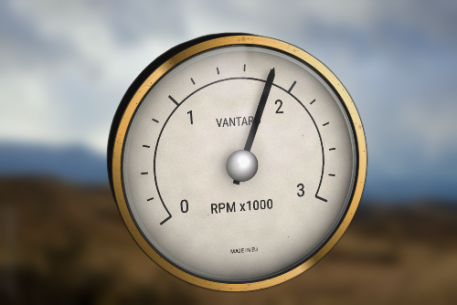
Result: 1800,rpm
